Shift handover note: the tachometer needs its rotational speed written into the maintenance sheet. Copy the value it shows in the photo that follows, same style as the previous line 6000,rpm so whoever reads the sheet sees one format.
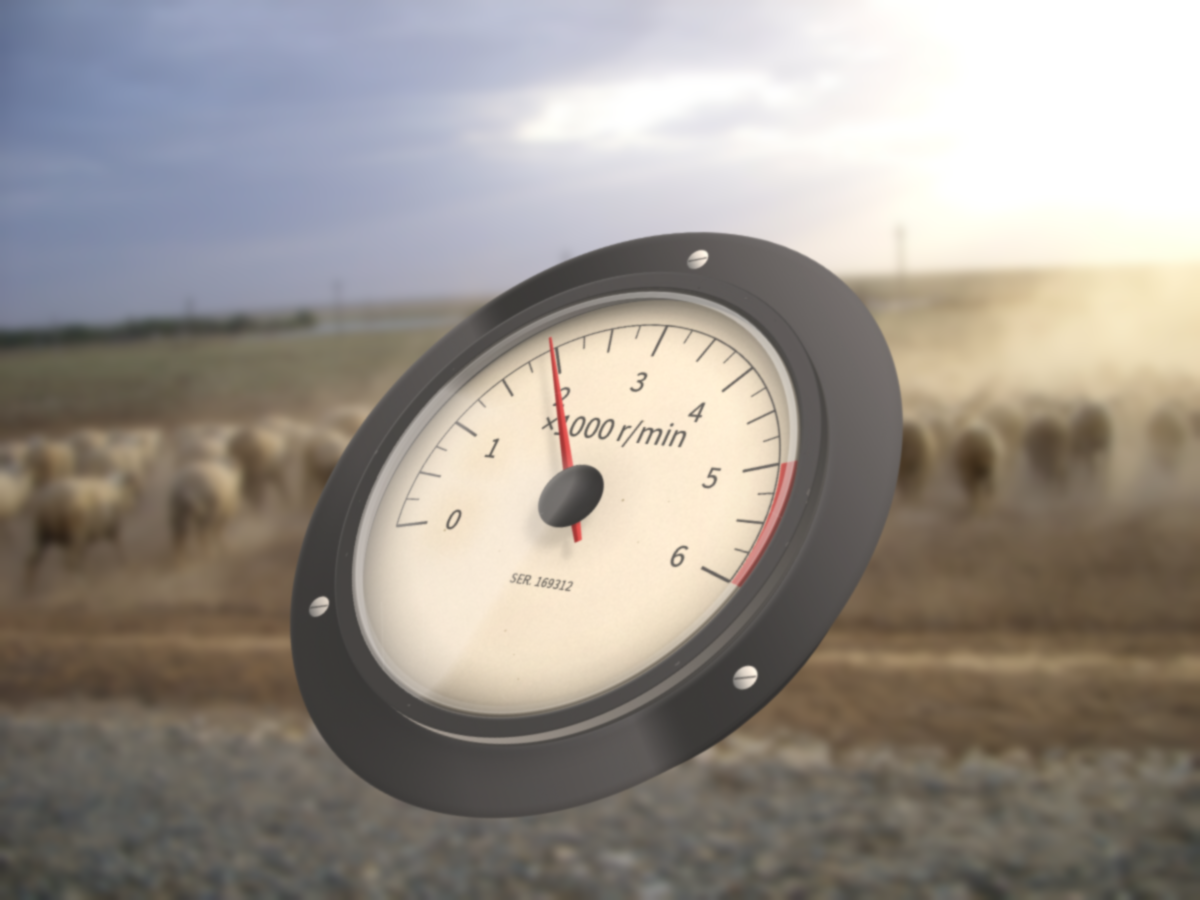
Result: 2000,rpm
